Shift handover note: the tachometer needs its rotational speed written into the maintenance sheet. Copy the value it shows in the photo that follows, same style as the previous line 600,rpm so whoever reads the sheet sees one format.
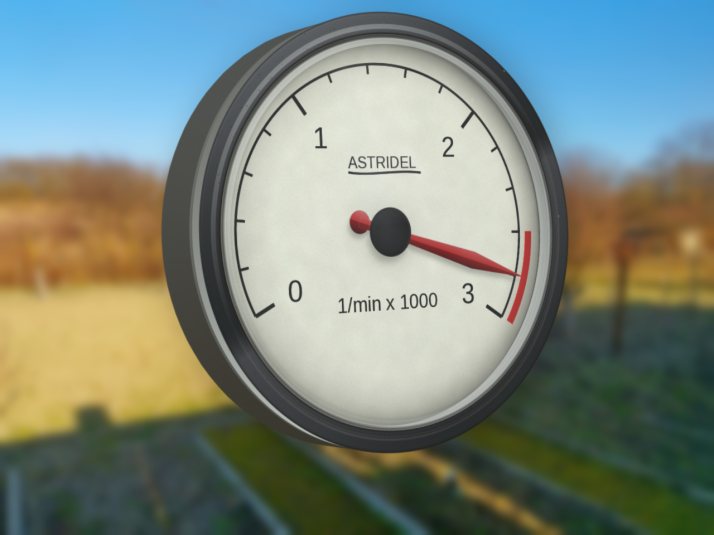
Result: 2800,rpm
